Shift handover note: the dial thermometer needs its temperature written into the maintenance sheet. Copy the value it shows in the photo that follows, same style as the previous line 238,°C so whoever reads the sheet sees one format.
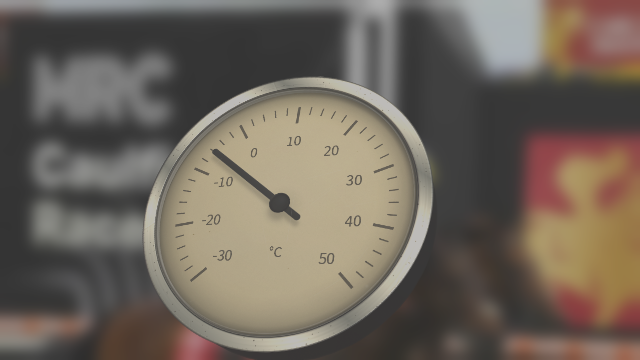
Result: -6,°C
